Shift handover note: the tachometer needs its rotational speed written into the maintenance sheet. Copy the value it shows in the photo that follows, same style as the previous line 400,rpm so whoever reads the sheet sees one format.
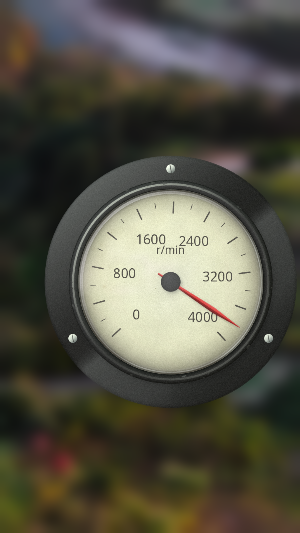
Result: 3800,rpm
